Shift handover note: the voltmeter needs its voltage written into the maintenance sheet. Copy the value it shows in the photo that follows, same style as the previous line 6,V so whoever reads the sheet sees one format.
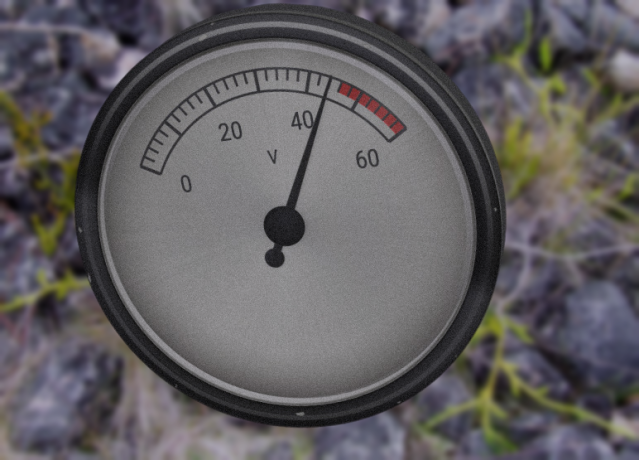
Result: 44,V
